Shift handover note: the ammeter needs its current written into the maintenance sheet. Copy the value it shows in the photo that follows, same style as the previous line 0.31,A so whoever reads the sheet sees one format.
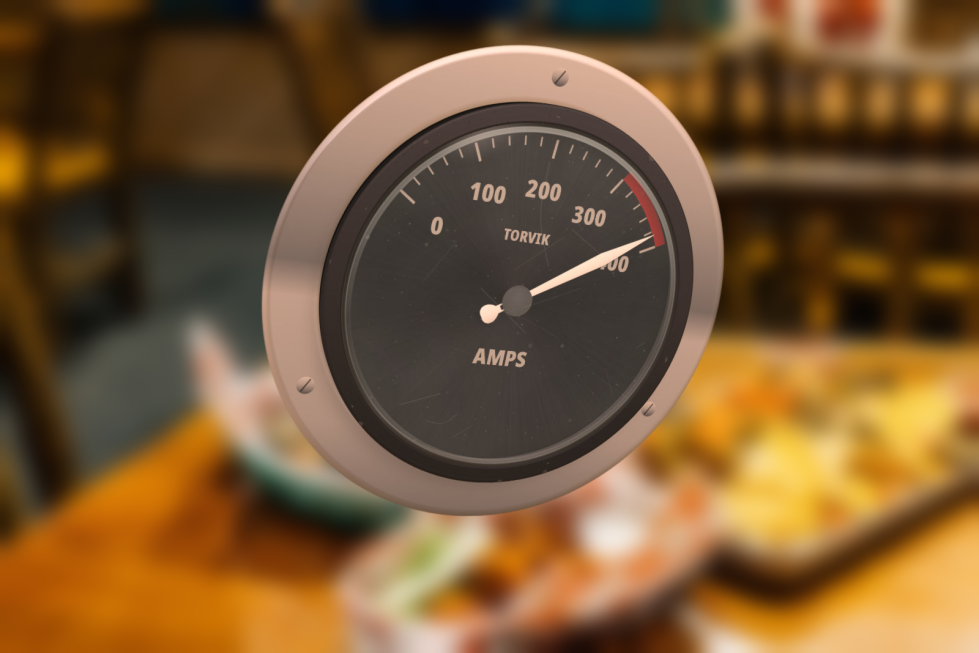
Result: 380,A
